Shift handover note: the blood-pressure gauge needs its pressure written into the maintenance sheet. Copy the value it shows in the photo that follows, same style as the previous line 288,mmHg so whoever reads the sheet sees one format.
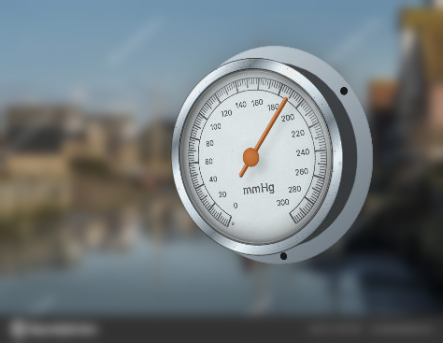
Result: 190,mmHg
